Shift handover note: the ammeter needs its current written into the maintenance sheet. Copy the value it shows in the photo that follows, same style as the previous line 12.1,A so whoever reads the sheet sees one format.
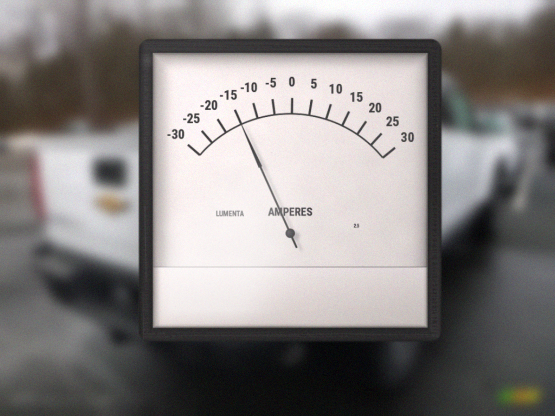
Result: -15,A
